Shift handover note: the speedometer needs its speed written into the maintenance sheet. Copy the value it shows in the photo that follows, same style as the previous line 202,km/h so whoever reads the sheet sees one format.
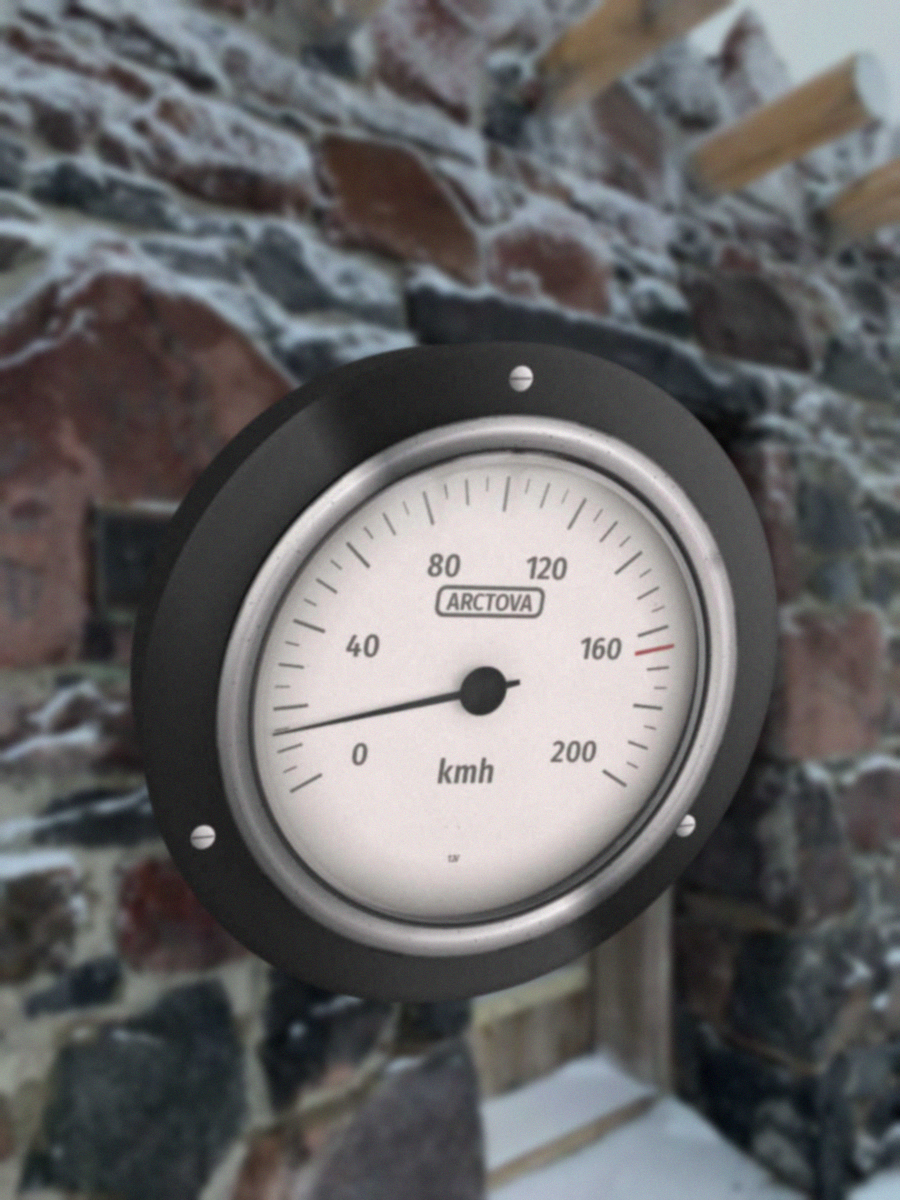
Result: 15,km/h
